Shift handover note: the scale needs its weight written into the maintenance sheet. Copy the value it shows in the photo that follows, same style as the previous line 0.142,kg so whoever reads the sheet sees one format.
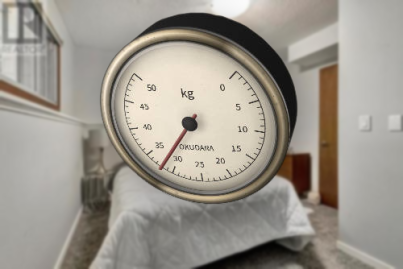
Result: 32,kg
